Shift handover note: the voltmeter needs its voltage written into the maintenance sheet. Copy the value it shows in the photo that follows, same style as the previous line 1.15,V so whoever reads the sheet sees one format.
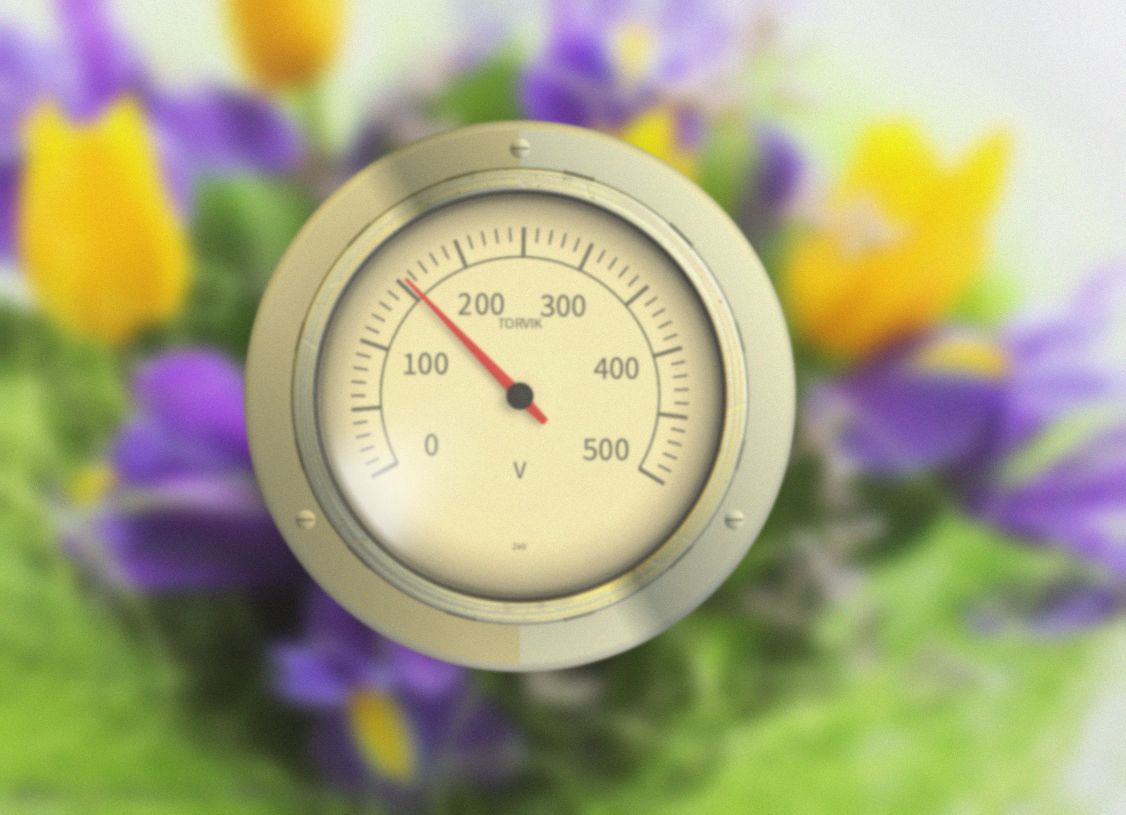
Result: 155,V
